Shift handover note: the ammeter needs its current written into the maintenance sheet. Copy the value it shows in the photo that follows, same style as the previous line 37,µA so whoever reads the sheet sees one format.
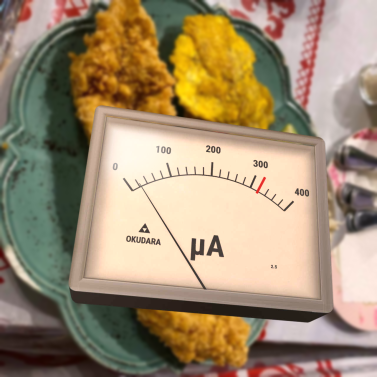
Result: 20,µA
